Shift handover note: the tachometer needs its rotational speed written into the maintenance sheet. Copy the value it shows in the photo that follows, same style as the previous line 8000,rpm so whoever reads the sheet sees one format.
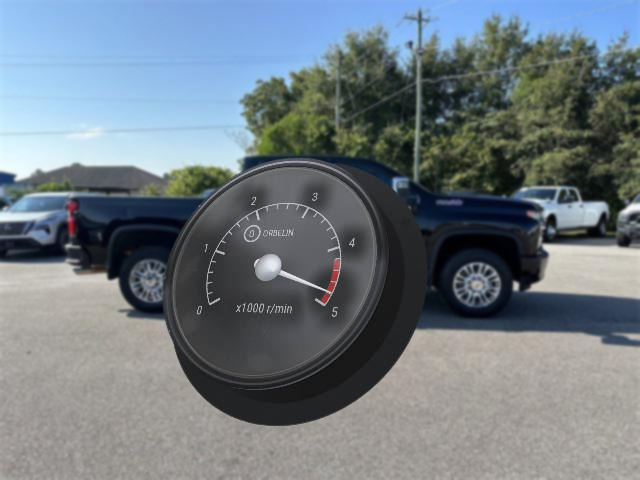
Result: 4800,rpm
